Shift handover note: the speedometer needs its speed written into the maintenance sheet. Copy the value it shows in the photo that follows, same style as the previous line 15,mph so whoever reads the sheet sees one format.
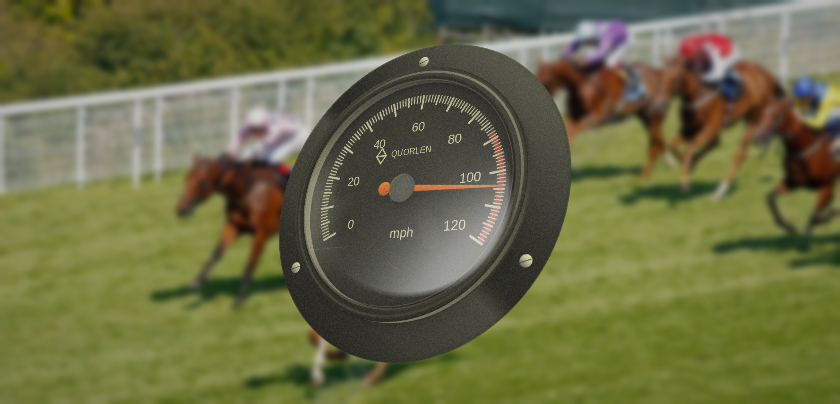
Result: 105,mph
